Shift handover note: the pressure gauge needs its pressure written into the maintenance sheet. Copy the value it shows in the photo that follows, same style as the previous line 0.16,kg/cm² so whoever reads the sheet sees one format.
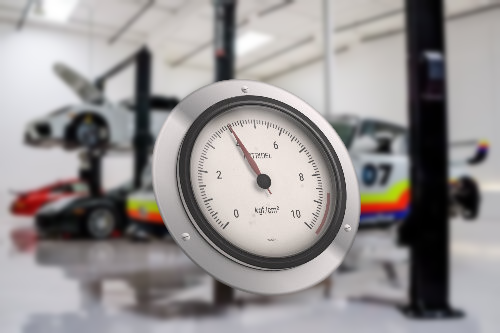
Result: 4,kg/cm²
